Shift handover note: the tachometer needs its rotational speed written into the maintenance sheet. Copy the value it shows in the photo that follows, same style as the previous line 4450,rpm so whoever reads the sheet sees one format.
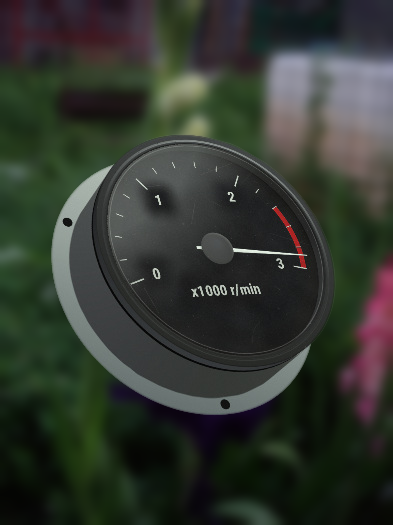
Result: 2900,rpm
